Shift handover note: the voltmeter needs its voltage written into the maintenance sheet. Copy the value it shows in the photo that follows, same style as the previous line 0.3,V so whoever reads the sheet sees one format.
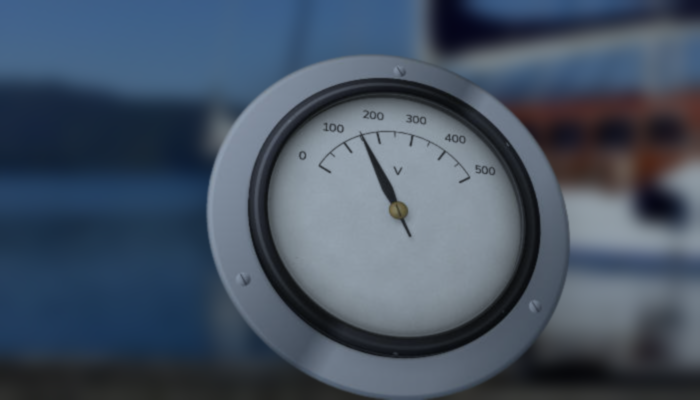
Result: 150,V
